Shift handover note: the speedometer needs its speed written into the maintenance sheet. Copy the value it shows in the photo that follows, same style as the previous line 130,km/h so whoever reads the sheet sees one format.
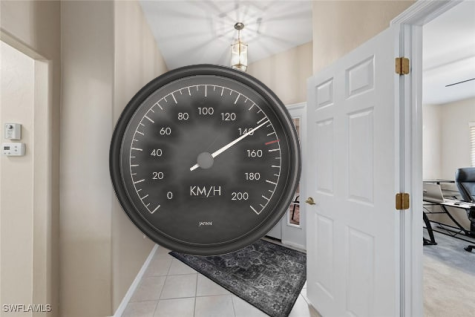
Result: 142.5,km/h
